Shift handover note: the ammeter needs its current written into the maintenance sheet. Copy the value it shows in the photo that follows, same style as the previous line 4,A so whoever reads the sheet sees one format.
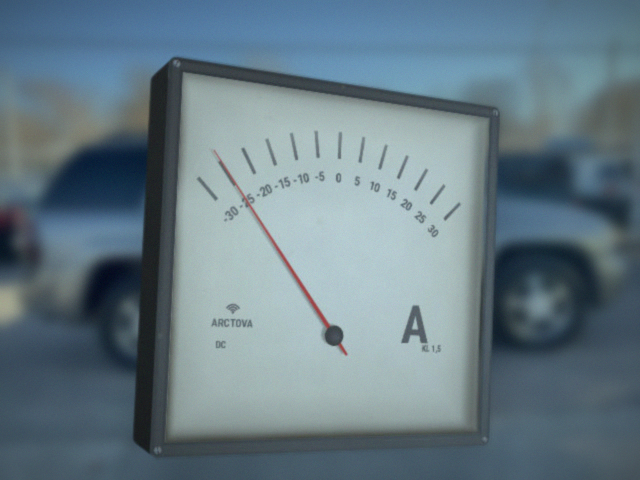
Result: -25,A
